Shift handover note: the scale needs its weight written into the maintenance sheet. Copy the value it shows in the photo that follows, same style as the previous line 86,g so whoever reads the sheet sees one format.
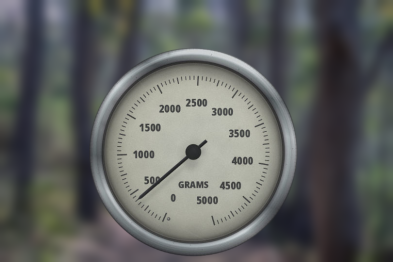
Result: 400,g
